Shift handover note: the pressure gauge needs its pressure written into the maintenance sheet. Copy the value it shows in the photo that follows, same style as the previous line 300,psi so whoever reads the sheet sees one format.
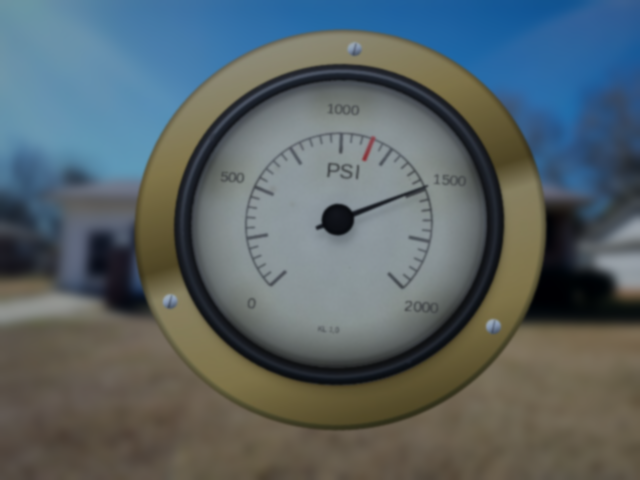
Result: 1500,psi
